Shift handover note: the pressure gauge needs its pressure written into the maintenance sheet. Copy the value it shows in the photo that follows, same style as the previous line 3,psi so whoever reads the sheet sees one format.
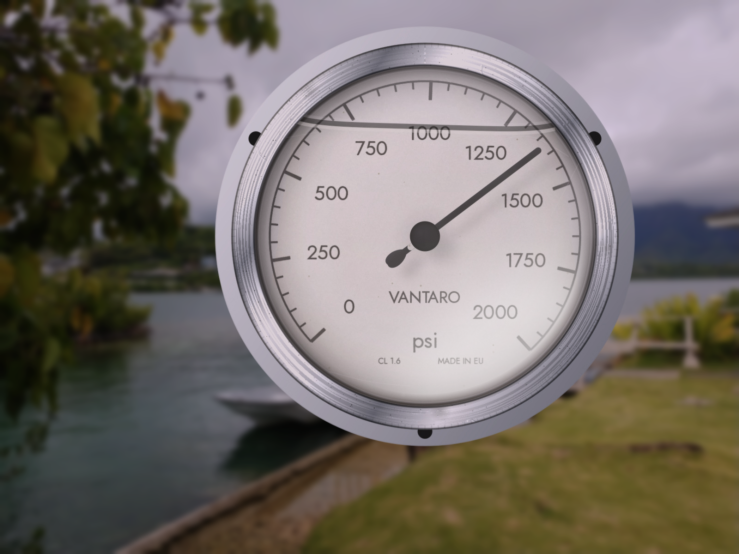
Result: 1375,psi
